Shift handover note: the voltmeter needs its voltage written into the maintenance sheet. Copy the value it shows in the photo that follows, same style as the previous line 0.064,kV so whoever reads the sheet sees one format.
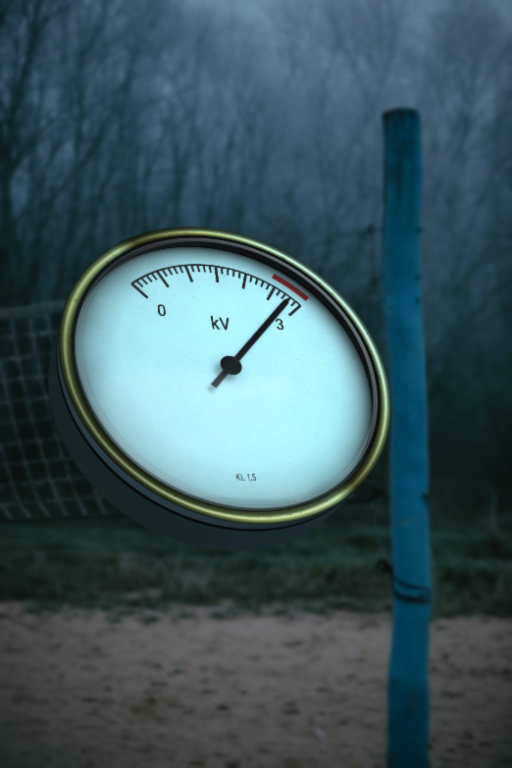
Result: 2.8,kV
